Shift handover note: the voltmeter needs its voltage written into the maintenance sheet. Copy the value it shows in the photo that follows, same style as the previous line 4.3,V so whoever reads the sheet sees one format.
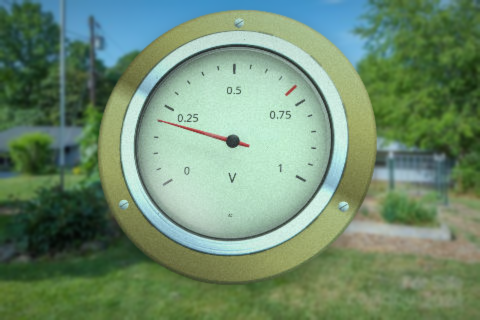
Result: 0.2,V
